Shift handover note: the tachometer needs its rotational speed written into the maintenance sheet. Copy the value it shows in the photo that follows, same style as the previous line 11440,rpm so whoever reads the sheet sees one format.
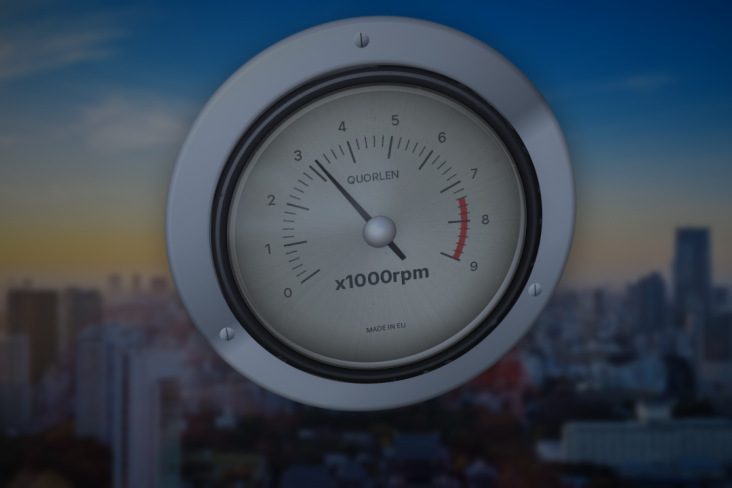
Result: 3200,rpm
